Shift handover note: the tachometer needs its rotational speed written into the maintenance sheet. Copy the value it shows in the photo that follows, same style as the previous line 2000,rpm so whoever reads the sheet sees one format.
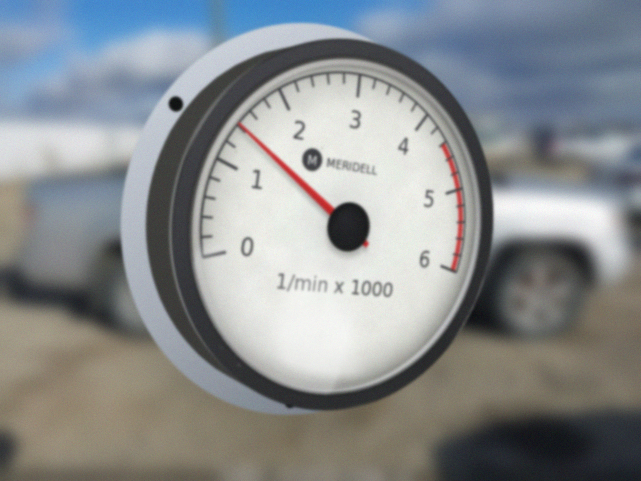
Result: 1400,rpm
